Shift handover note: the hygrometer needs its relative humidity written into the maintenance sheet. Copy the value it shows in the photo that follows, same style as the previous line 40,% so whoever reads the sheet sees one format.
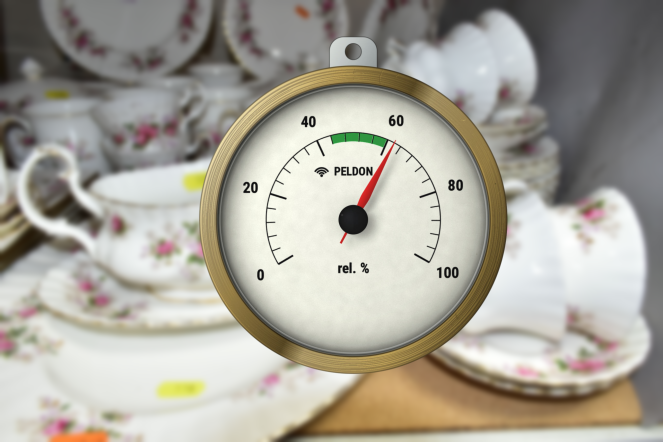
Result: 62,%
